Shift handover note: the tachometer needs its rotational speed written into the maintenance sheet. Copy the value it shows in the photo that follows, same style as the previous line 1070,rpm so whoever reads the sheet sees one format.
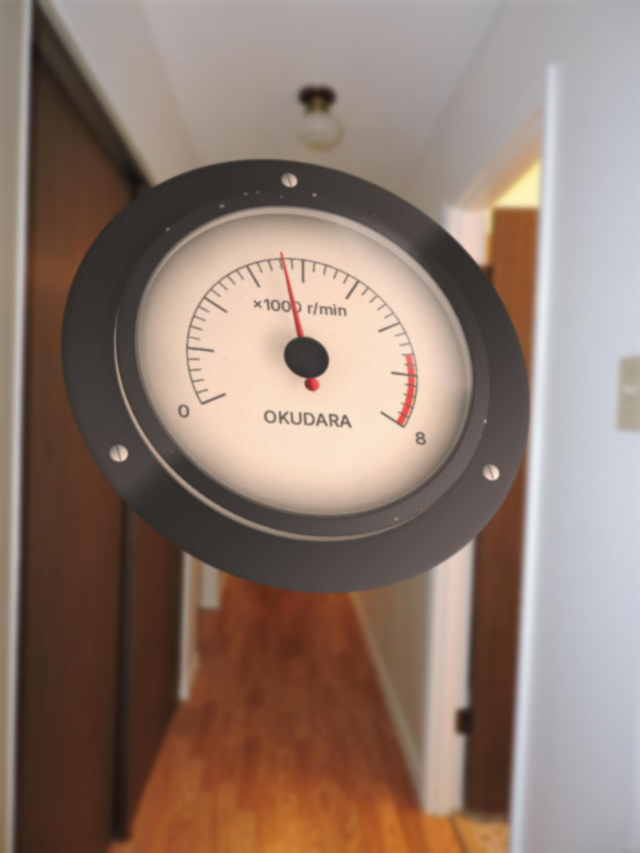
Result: 3600,rpm
